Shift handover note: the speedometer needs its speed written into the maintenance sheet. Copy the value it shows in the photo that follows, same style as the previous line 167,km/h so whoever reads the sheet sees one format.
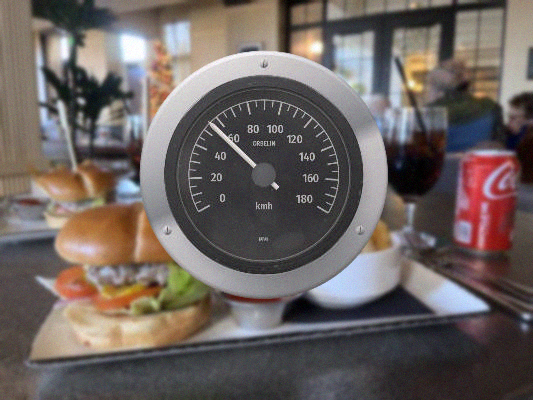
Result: 55,km/h
